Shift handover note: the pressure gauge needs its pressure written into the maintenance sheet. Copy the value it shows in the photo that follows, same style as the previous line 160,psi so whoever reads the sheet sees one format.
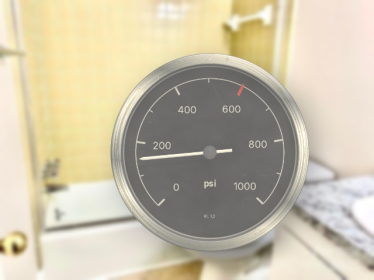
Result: 150,psi
